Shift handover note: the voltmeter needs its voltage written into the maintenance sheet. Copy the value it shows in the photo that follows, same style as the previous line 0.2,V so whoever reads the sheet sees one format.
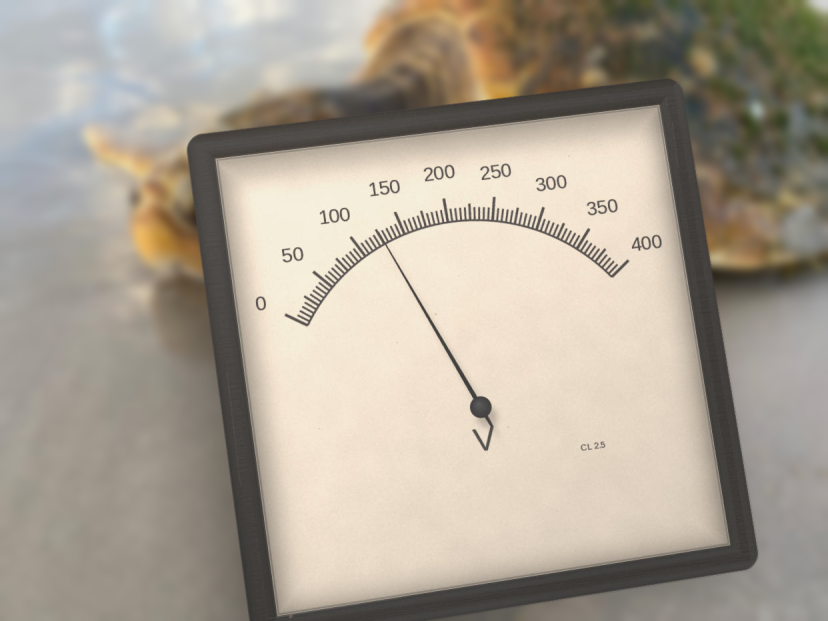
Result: 125,V
